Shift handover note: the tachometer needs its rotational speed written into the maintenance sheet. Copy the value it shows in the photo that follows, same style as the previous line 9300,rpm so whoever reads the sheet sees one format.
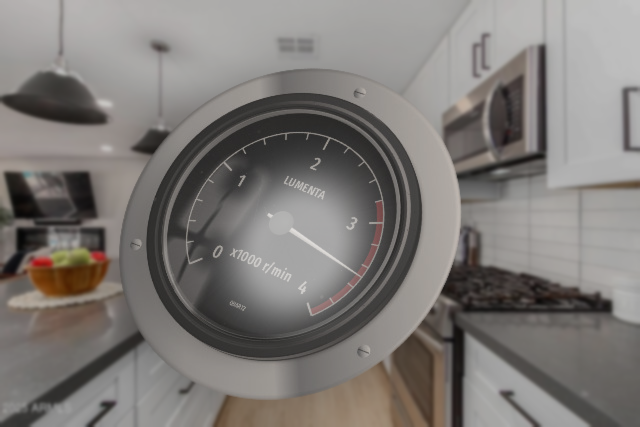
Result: 3500,rpm
